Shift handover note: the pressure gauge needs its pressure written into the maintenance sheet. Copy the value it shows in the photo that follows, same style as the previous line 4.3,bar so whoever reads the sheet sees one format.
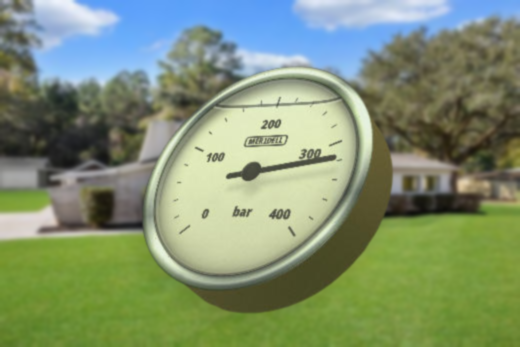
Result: 320,bar
